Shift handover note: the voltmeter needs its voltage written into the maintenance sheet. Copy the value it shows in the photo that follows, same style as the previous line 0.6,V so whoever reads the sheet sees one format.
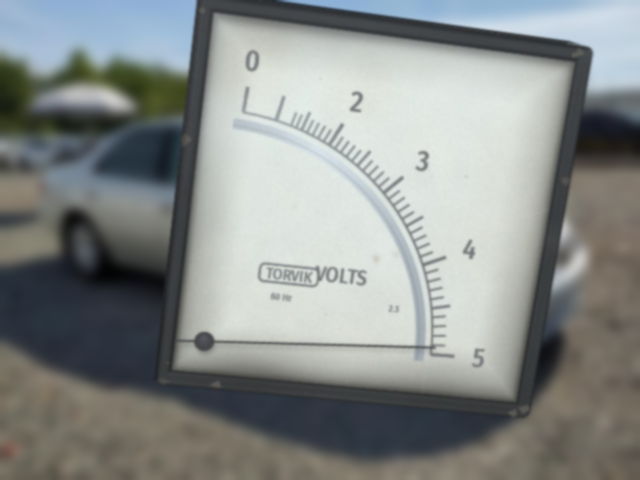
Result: 4.9,V
